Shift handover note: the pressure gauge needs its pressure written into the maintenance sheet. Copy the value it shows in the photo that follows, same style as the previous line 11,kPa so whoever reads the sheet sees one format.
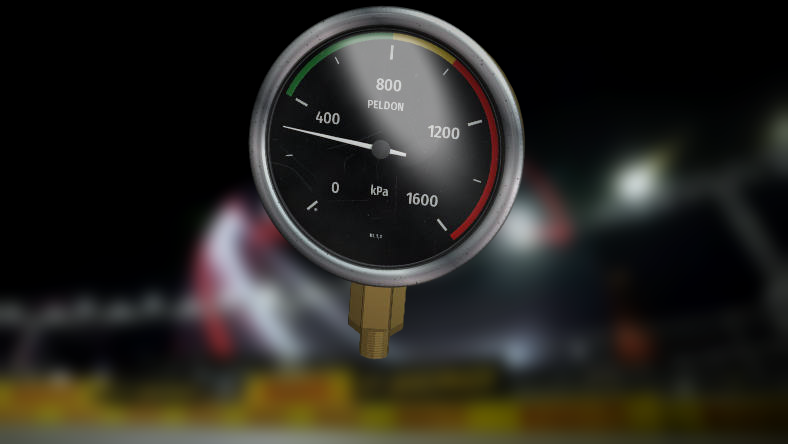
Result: 300,kPa
